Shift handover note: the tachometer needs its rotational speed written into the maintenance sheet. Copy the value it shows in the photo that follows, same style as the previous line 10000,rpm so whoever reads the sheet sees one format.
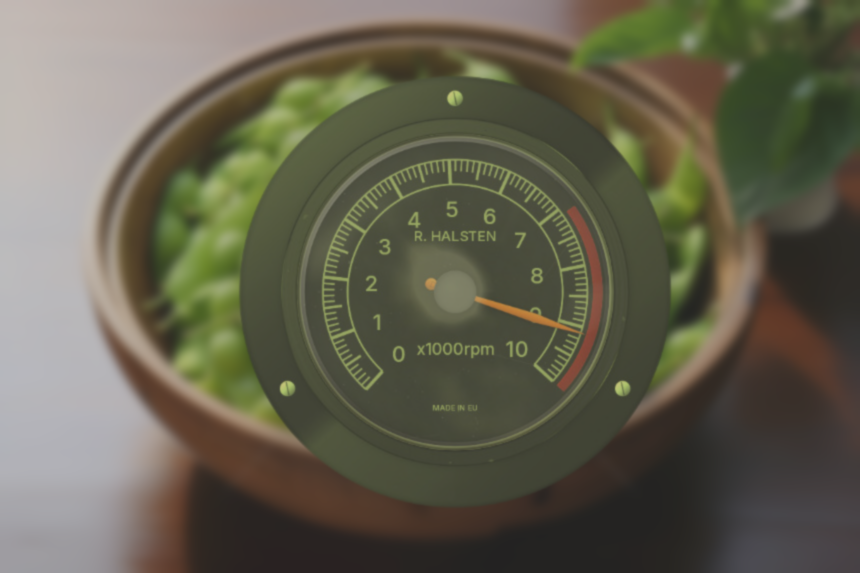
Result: 9100,rpm
